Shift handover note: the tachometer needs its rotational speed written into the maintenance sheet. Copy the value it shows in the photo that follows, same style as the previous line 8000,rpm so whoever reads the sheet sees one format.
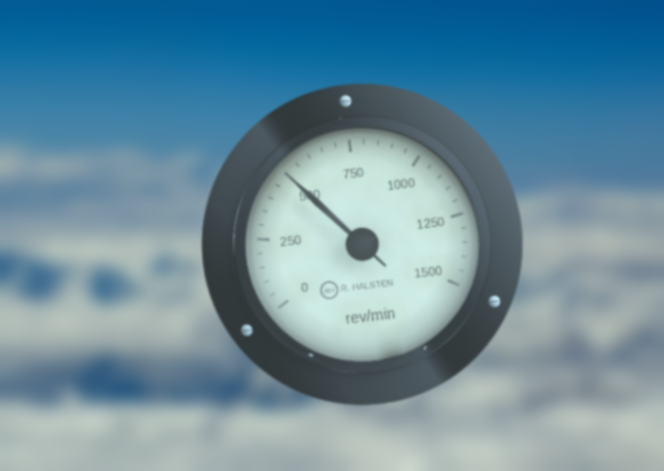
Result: 500,rpm
